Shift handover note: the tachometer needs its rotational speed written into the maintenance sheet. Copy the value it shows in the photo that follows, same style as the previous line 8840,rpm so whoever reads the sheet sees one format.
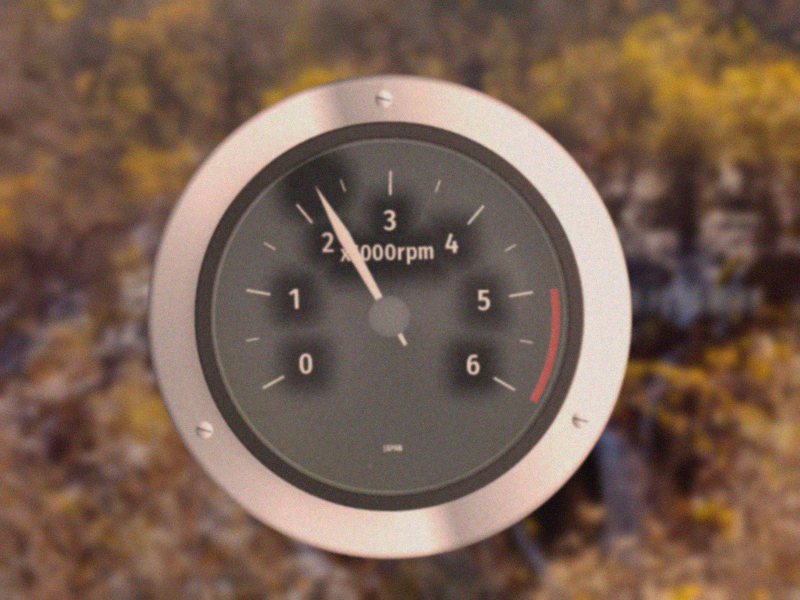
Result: 2250,rpm
